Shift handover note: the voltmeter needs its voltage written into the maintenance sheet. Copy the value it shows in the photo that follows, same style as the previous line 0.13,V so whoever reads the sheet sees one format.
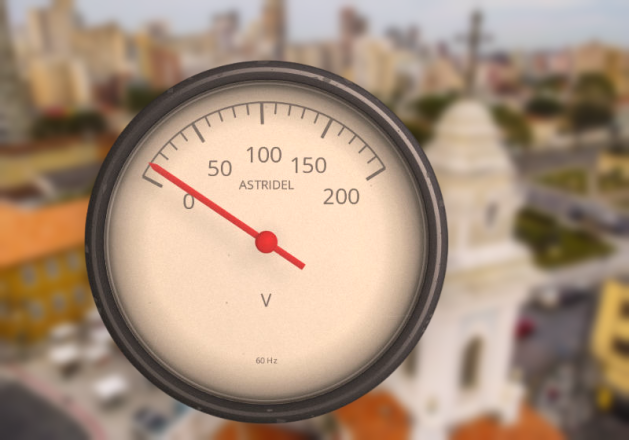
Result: 10,V
